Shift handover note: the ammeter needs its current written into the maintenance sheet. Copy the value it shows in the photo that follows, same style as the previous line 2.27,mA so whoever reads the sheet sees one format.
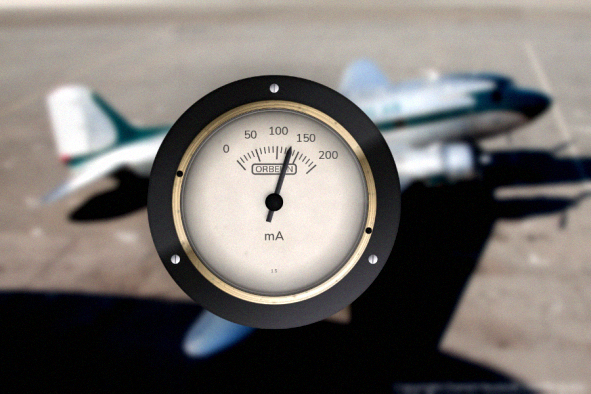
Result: 130,mA
